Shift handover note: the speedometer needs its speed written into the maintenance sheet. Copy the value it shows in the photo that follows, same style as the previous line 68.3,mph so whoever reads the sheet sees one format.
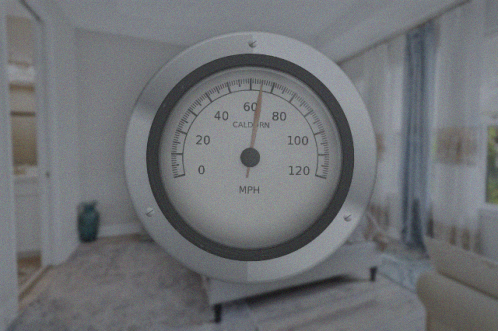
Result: 65,mph
